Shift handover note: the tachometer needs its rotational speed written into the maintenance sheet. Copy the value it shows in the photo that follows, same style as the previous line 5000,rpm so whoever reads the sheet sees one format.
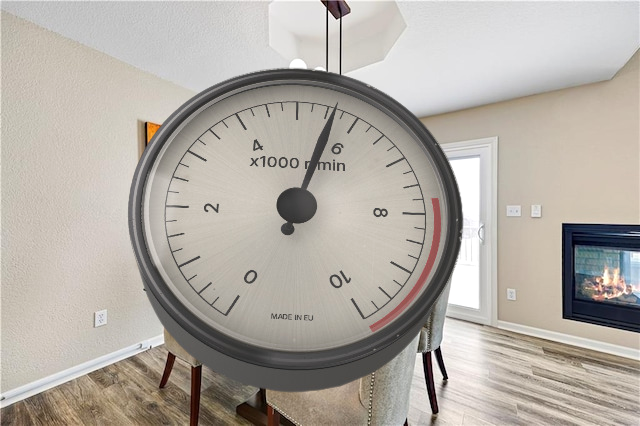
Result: 5625,rpm
